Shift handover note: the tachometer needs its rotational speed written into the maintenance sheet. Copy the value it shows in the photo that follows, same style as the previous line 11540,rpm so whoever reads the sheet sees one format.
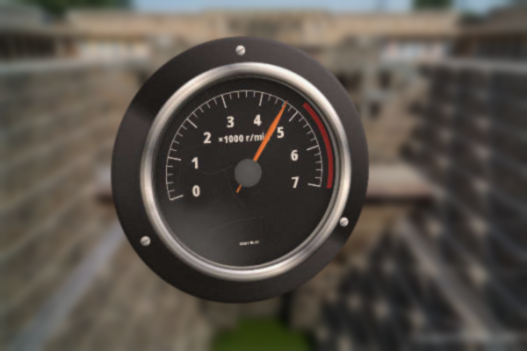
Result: 4600,rpm
